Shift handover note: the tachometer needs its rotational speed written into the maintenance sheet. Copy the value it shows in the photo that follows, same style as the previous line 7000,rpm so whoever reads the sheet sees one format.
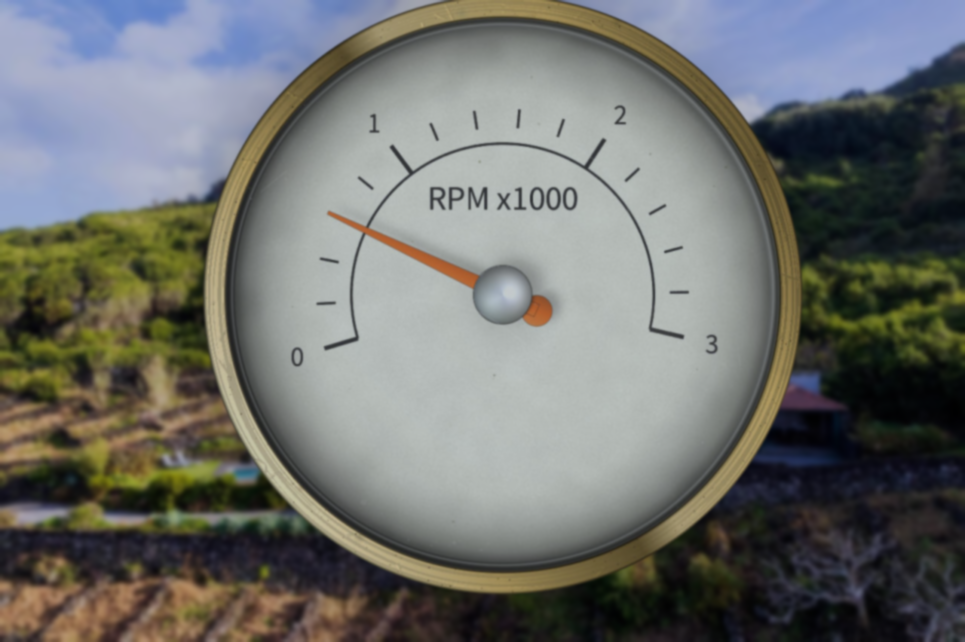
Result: 600,rpm
